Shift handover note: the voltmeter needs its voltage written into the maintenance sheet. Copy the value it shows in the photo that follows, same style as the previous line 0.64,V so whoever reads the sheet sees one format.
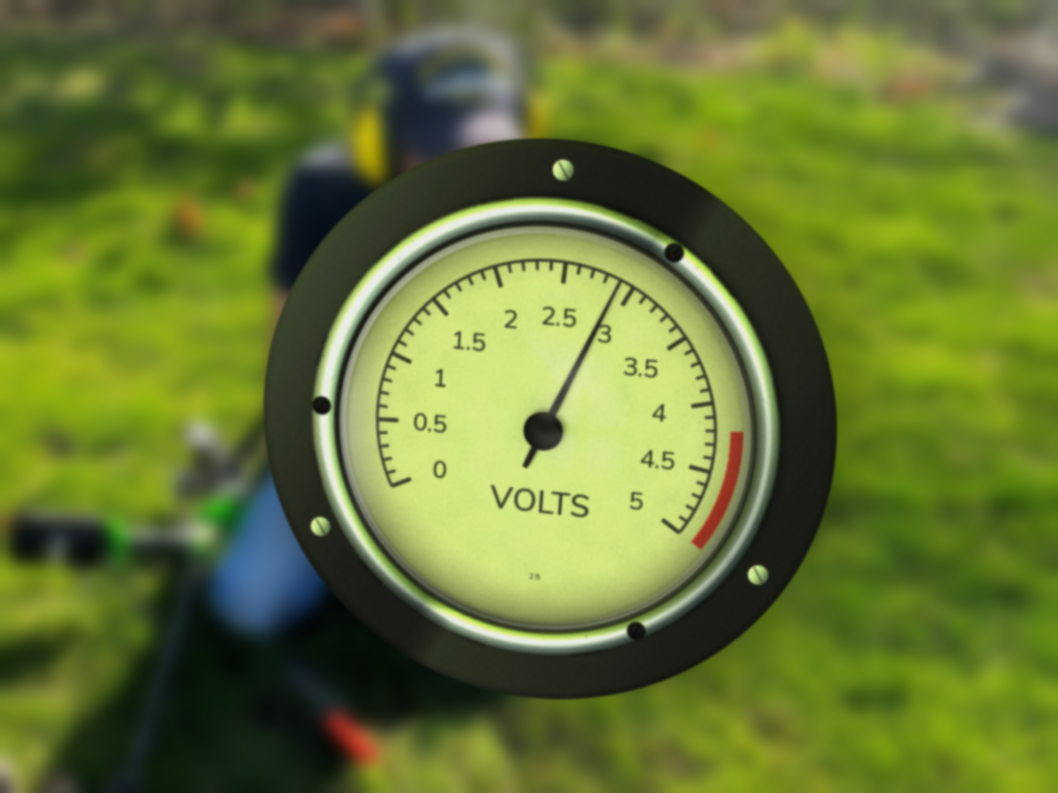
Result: 2.9,V
